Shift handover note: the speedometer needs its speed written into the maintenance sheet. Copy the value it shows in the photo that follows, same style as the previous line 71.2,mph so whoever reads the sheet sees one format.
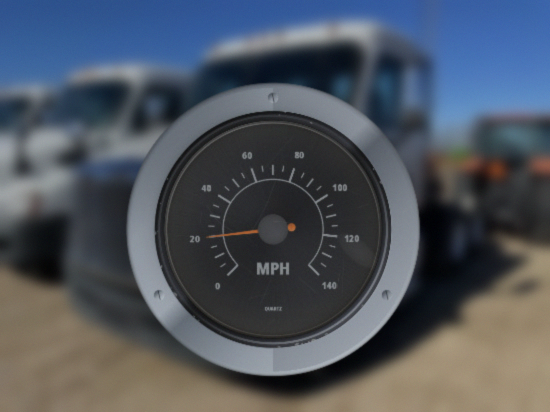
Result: 20,mph
